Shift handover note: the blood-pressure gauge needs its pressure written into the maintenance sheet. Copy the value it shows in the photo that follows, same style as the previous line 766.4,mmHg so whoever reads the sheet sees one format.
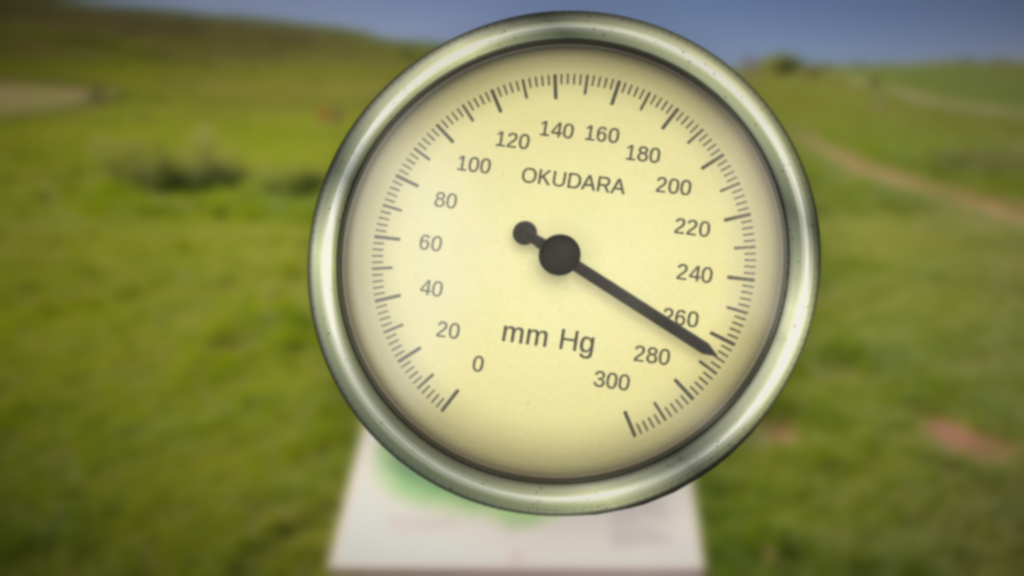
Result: 266,mmHg
